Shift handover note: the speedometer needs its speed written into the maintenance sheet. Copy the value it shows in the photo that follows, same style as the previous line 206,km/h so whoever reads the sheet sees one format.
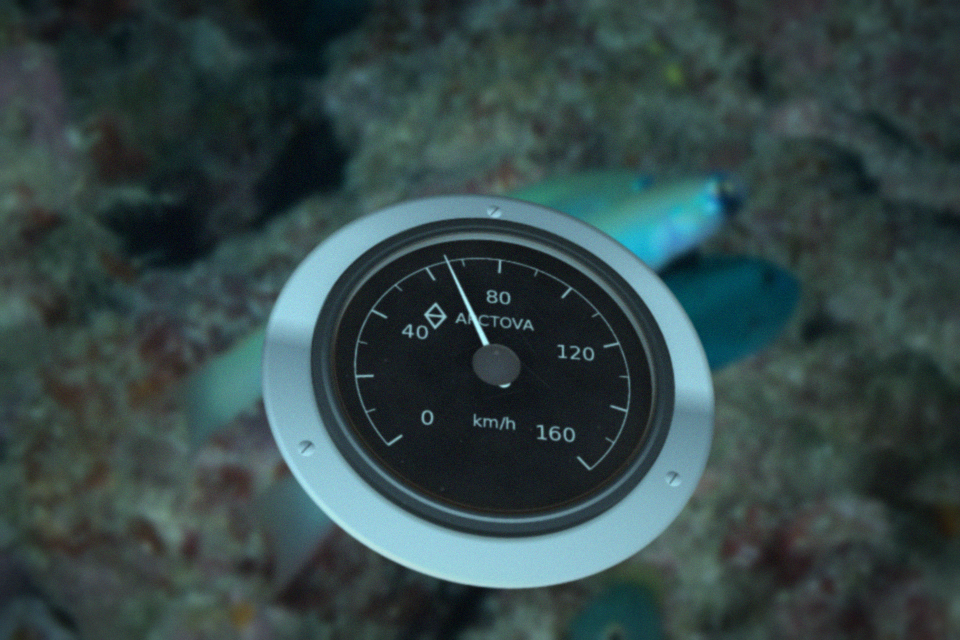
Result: 65,km/h
